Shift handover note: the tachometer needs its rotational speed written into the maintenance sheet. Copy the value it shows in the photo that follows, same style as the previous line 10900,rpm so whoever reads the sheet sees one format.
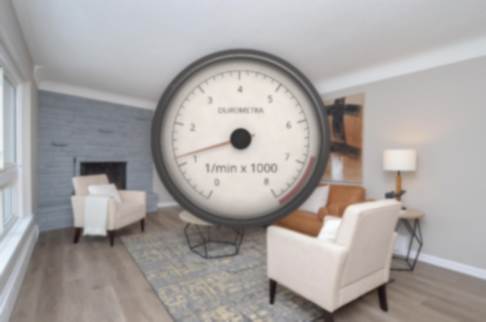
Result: 1200,rpm
